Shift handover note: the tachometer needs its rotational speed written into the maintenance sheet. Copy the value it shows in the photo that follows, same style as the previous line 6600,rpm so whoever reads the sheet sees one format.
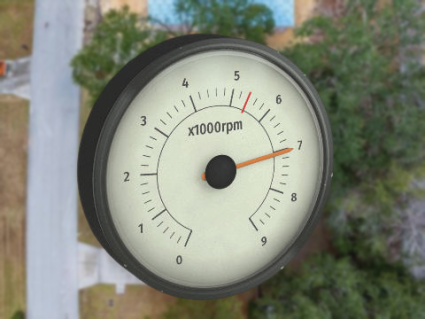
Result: 7000,rpm
